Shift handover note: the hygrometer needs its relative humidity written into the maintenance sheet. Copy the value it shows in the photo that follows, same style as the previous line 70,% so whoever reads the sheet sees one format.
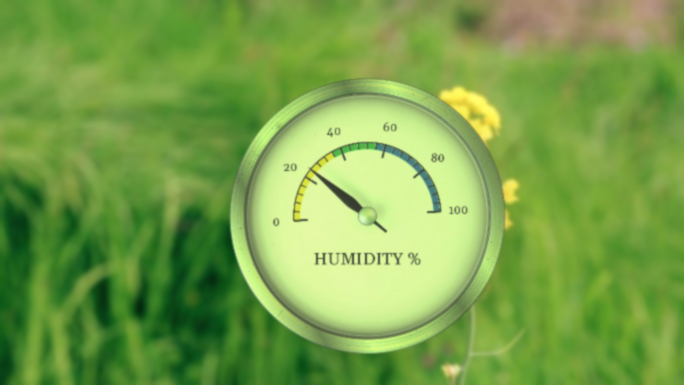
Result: 24,%
